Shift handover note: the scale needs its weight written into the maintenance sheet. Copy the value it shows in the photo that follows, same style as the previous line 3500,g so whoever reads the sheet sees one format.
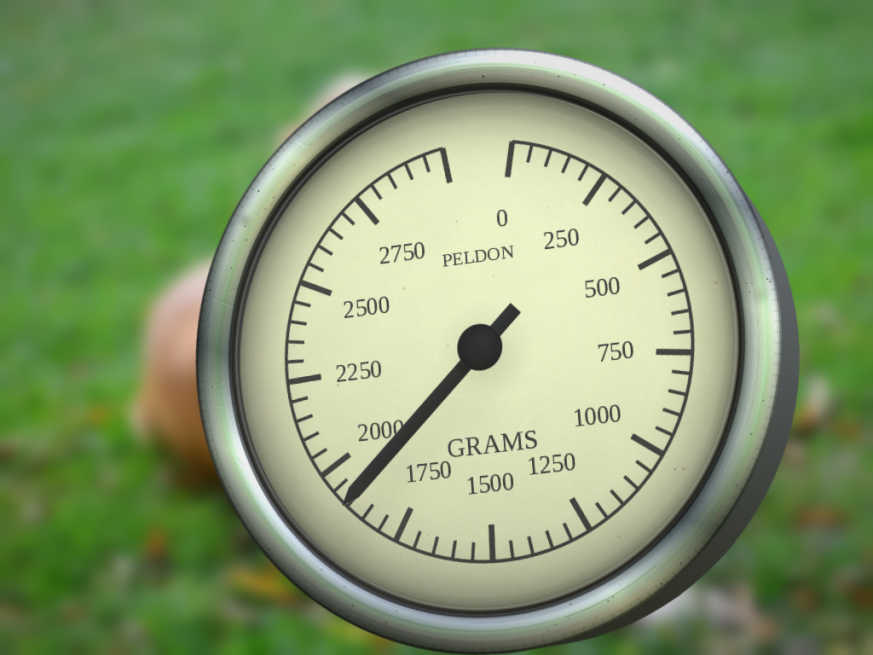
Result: 1900,g
